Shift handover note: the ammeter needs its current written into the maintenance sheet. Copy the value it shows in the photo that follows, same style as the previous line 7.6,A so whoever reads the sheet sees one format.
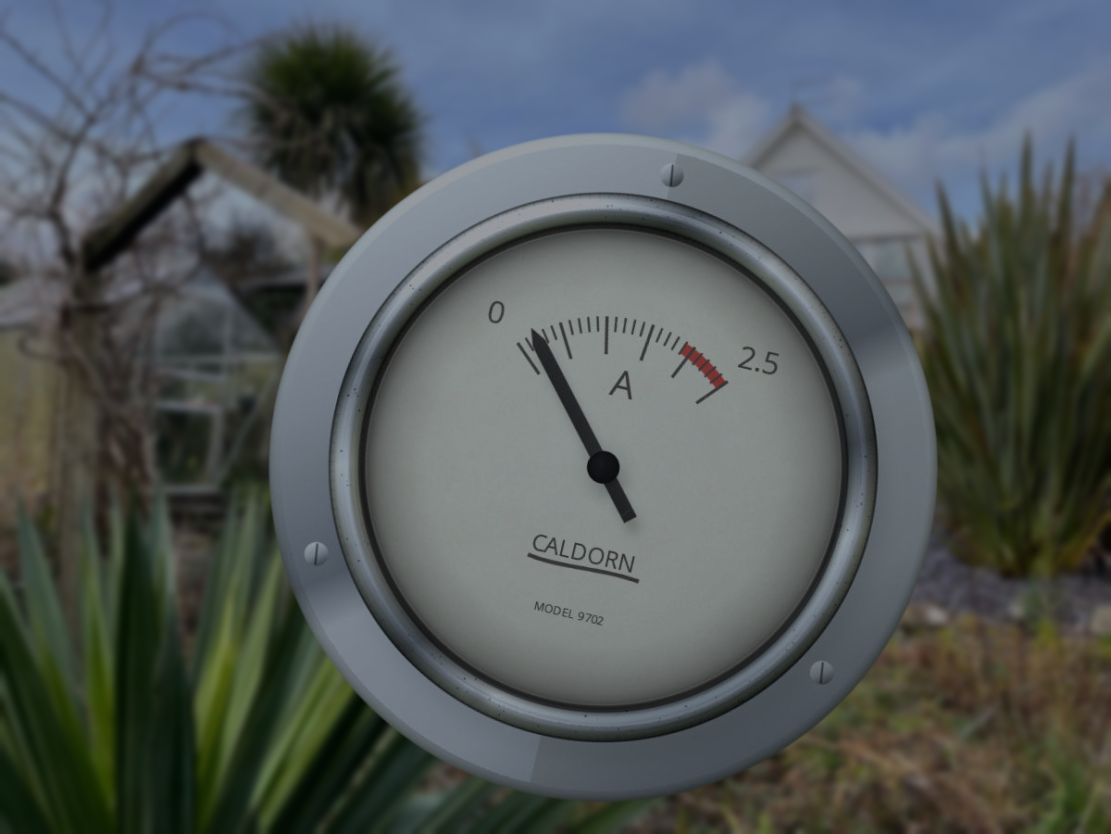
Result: 0.2,A
